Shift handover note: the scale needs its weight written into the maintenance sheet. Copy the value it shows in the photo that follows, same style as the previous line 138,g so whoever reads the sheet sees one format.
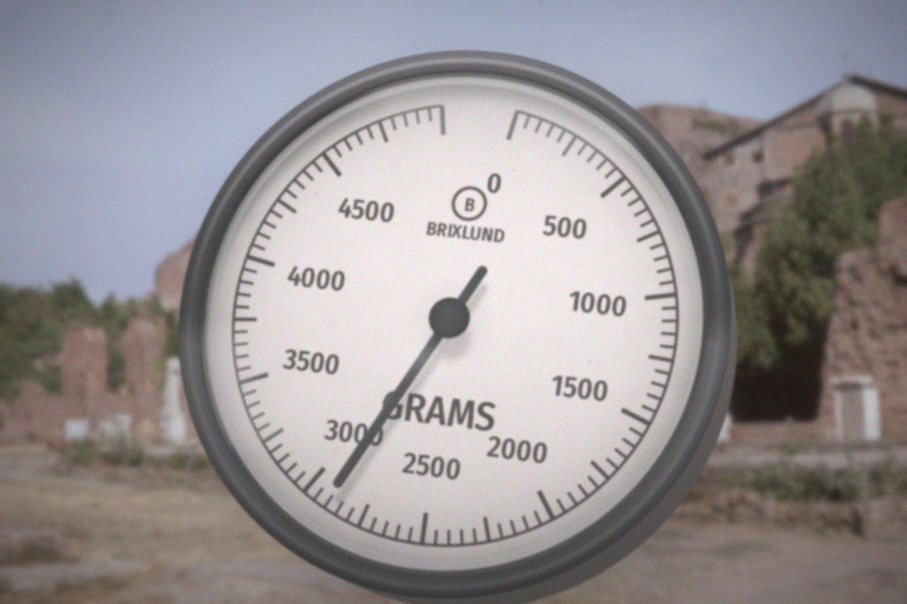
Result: 2900,g
